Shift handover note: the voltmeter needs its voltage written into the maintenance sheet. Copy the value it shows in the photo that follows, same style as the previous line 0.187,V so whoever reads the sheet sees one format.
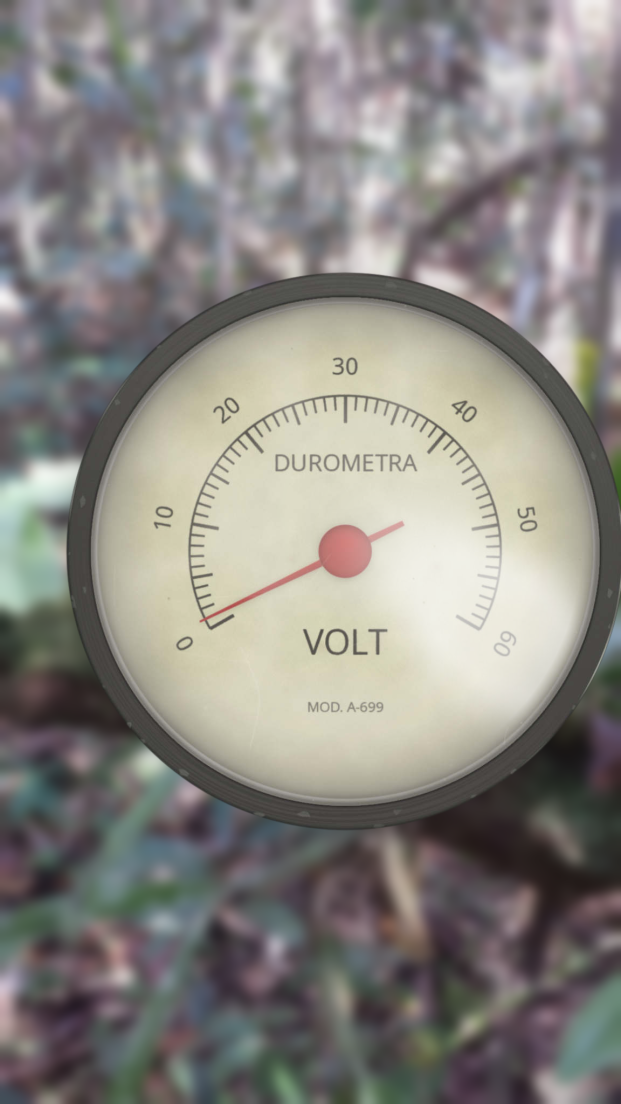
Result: 1,V
